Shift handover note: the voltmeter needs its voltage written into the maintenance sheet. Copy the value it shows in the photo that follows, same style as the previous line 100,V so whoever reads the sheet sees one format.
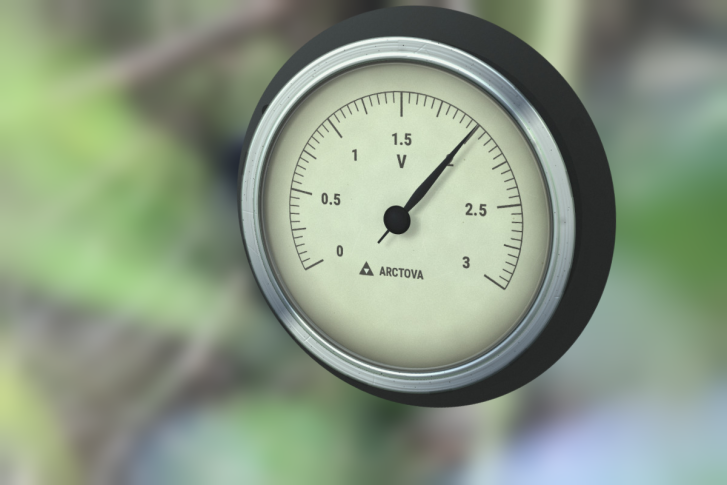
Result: 2,V
